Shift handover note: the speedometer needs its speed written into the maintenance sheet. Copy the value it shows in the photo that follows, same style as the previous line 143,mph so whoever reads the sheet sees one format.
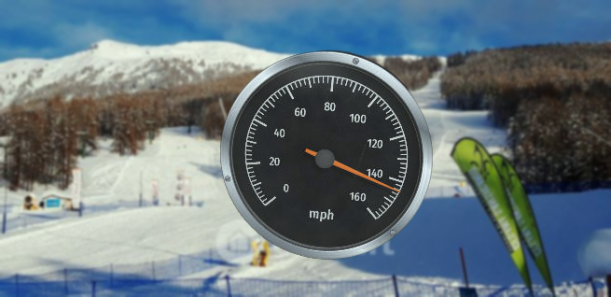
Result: 144,mph
